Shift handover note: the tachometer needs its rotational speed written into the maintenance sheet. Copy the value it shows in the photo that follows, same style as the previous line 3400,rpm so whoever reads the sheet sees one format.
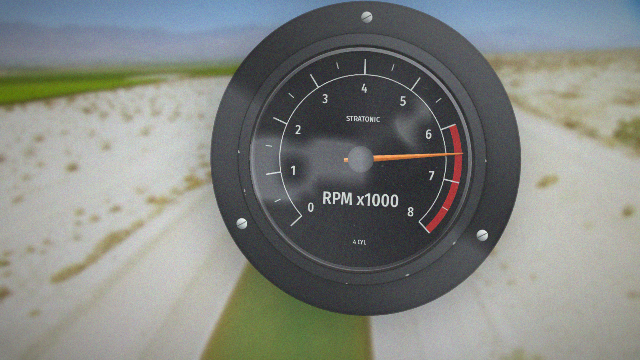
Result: 6500,rpm
